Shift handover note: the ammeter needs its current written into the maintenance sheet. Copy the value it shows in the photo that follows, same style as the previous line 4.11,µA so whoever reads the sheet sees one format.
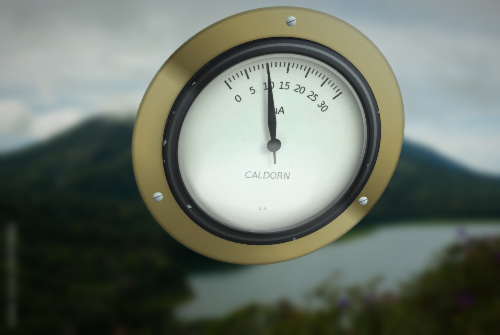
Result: 10,µA
